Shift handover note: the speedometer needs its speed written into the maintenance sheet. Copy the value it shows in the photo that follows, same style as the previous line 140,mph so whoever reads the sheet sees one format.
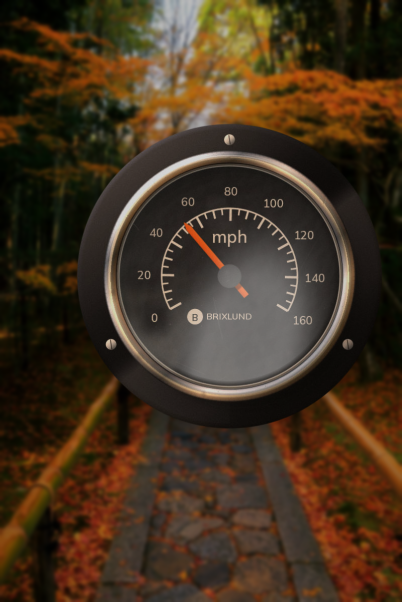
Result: 52.5,mph
